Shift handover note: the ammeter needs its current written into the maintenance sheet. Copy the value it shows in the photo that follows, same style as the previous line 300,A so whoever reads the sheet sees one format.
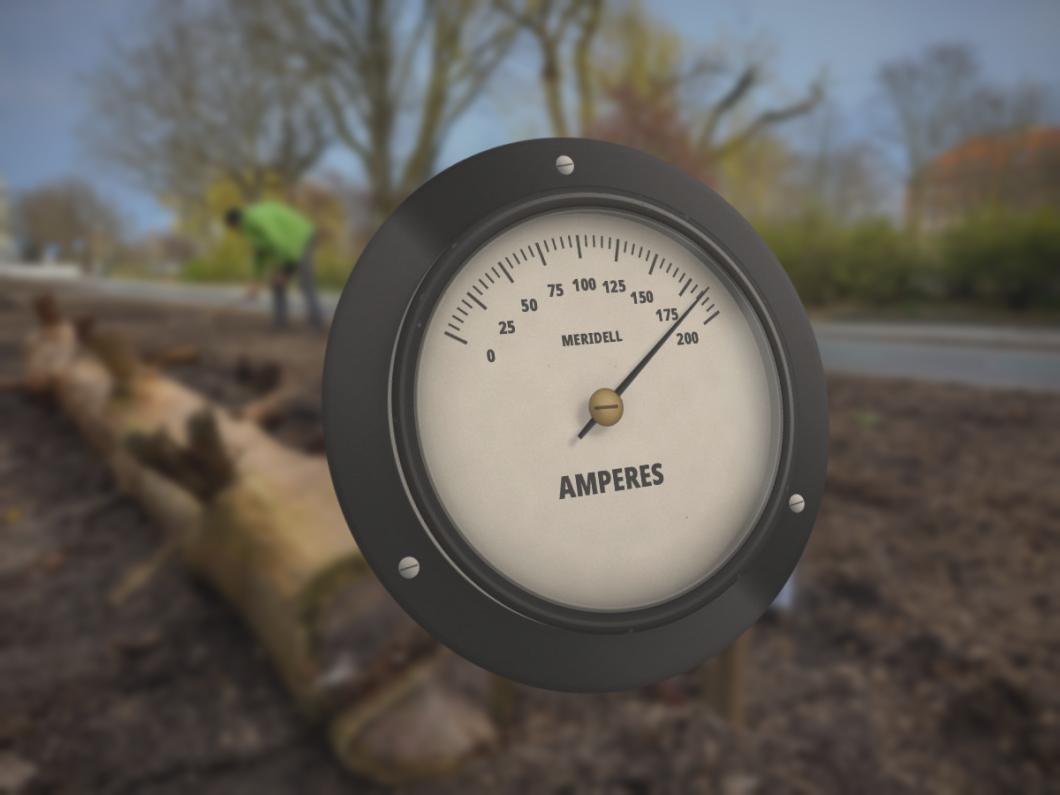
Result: 185,A
